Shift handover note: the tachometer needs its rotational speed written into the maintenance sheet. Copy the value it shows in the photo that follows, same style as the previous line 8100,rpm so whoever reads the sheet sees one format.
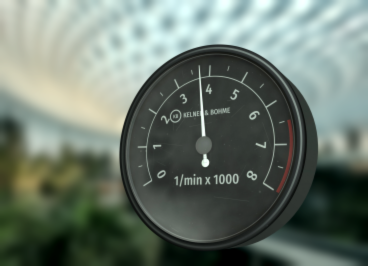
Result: 3750,rpm
